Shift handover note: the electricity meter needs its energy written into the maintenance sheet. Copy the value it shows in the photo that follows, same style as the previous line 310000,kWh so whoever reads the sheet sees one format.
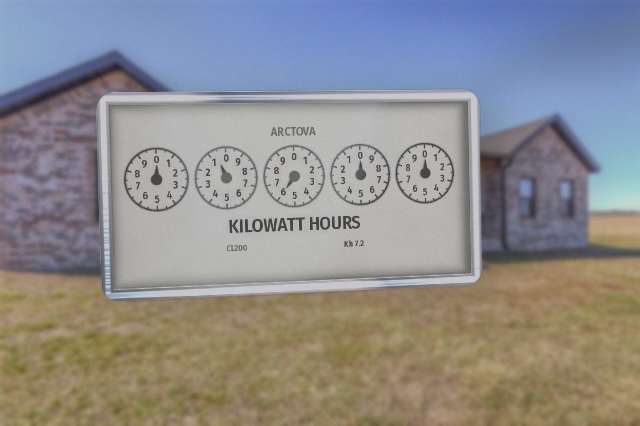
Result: 600,kWh
